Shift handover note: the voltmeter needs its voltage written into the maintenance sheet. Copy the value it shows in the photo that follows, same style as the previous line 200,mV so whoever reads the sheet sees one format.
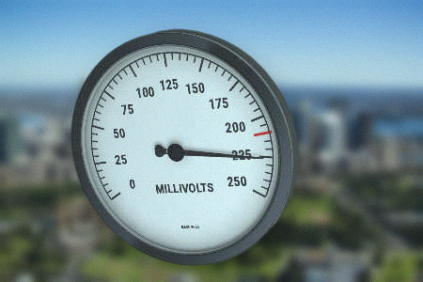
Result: 225,mV
